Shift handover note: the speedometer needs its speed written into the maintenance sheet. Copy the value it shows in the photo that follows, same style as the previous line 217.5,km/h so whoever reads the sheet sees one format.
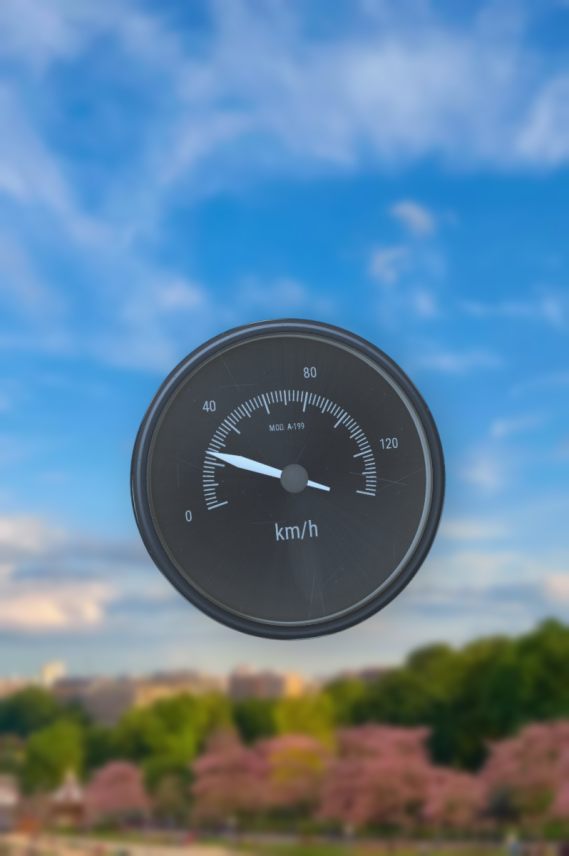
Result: 24,km/h
